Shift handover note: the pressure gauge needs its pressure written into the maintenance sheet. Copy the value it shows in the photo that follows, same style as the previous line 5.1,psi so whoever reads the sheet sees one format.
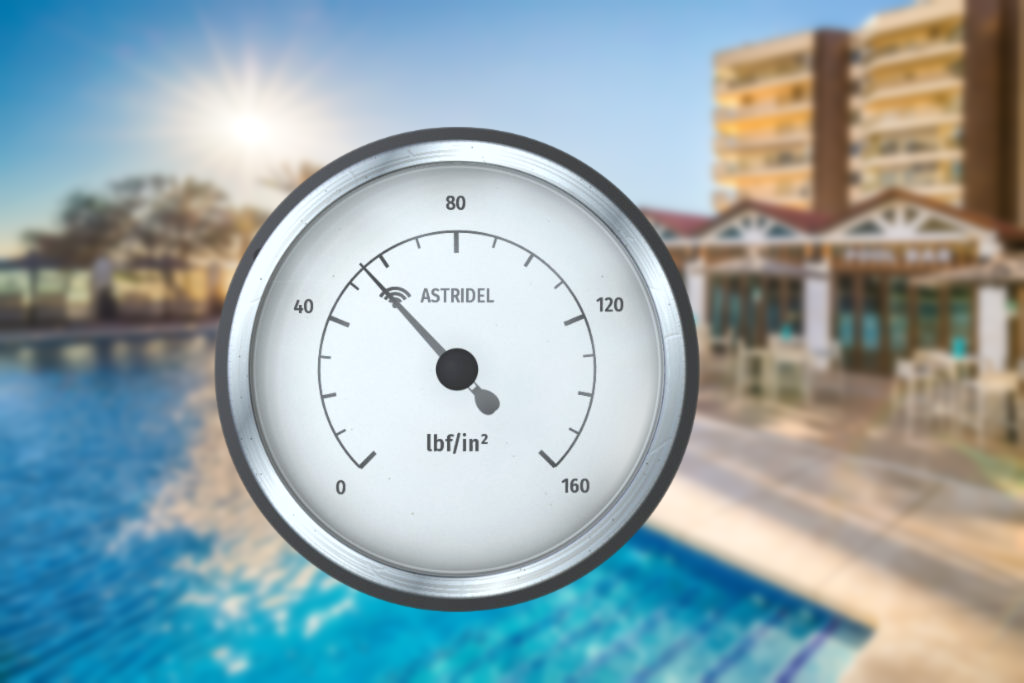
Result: 55,psi
